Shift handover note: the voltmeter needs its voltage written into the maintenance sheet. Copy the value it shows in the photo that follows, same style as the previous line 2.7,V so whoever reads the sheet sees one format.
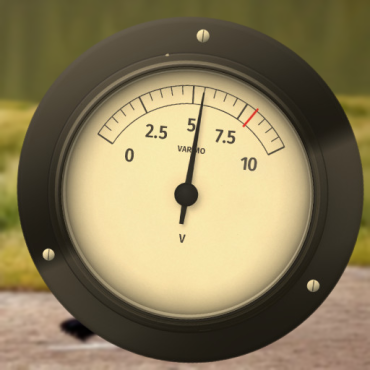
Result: 5.5,V
